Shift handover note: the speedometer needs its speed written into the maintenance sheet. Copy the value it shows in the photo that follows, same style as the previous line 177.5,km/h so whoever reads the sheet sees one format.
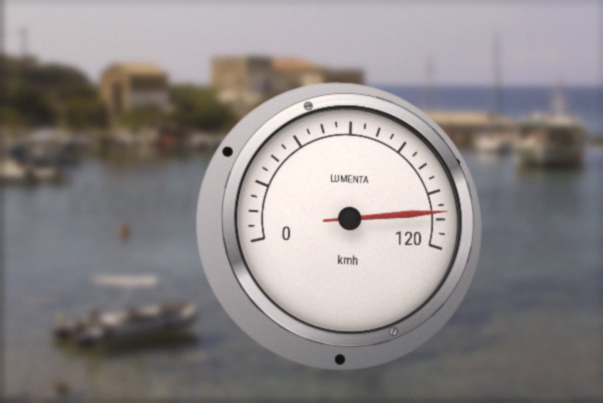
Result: 107.5,km/h
